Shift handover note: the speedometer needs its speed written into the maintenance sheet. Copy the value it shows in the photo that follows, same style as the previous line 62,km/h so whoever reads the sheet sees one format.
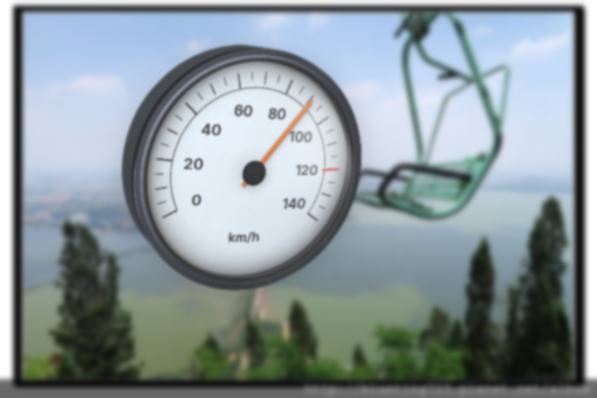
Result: 90,km/h
